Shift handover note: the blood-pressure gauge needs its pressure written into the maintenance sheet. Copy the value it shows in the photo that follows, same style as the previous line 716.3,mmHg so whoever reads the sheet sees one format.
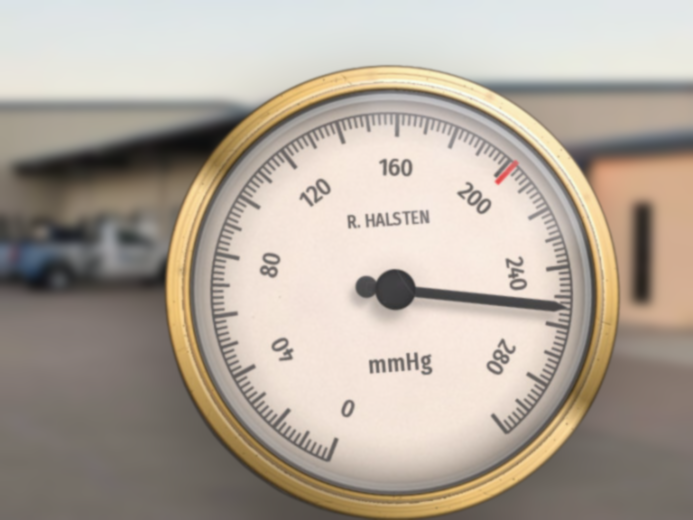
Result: 254,mmHg
